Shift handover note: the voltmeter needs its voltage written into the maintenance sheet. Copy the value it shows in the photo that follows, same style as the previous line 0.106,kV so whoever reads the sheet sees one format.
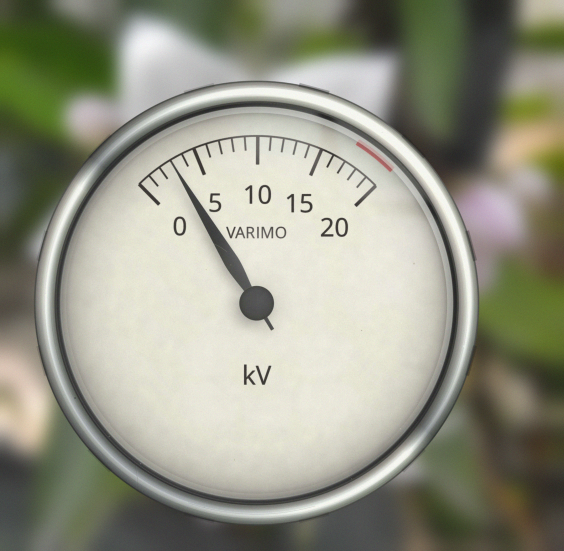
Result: 3,kV
